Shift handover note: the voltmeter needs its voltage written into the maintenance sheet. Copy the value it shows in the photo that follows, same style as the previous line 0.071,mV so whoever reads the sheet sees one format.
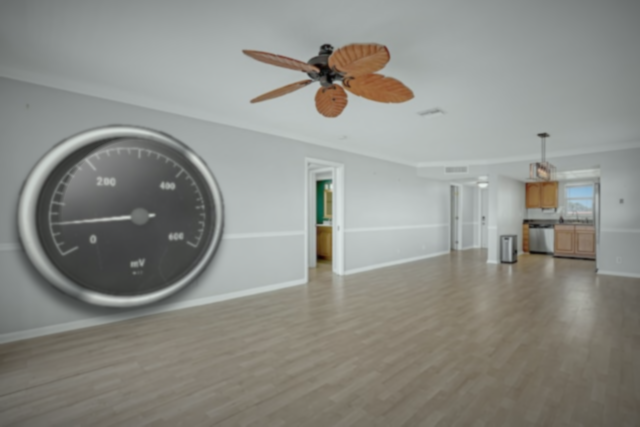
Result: 60,mV
